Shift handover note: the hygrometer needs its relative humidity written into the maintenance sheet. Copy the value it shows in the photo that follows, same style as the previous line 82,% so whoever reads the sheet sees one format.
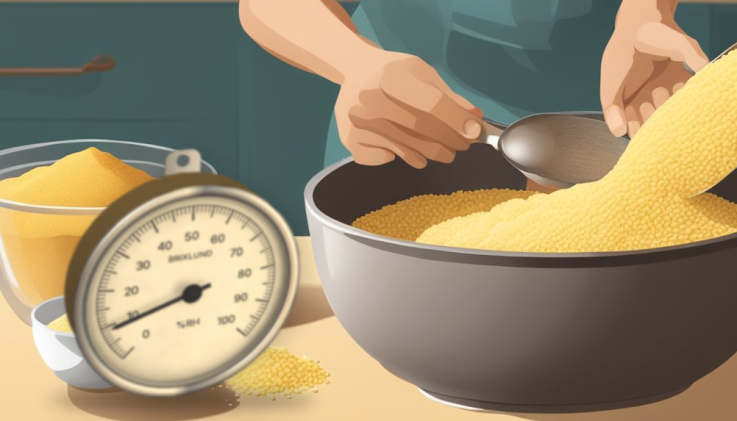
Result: 10,%
